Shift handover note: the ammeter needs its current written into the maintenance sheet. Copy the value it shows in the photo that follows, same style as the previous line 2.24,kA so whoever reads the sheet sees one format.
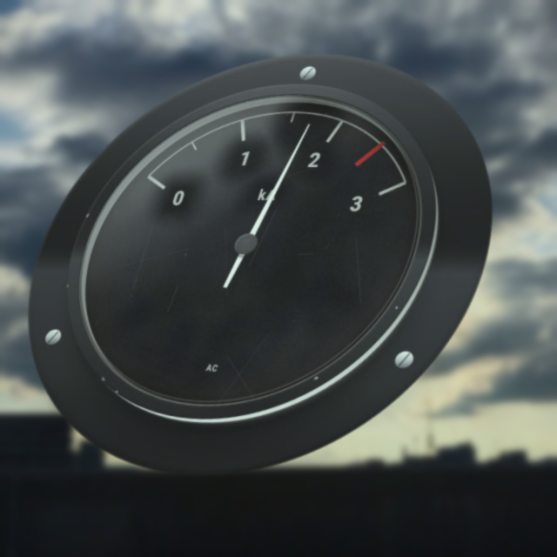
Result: 1.75,kA
